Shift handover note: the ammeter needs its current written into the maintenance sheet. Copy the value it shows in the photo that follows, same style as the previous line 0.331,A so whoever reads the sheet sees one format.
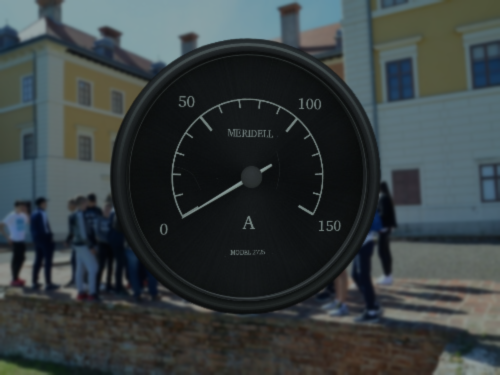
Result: 0,A
